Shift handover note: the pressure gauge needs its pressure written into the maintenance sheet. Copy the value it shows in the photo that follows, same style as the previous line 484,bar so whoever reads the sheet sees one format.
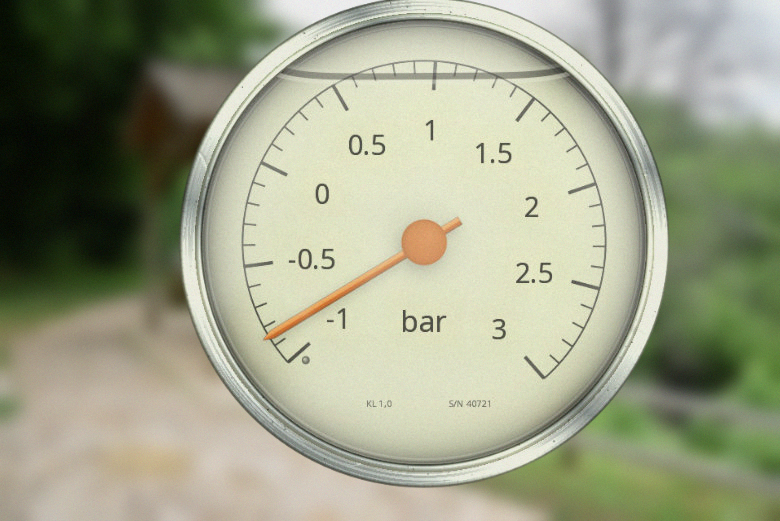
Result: -0.85,bar
